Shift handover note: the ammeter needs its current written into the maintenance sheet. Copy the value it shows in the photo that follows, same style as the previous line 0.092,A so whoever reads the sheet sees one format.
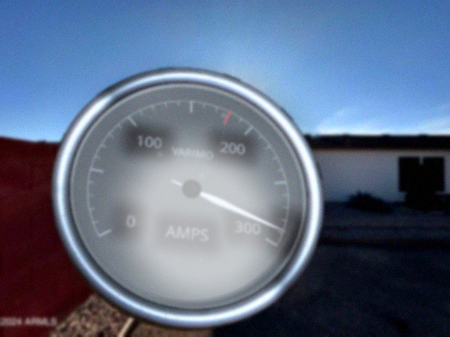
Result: 290,A
